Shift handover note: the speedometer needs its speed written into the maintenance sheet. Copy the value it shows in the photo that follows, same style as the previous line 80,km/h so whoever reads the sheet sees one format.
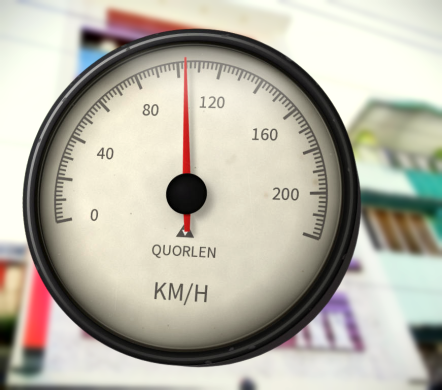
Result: 104,km/h
